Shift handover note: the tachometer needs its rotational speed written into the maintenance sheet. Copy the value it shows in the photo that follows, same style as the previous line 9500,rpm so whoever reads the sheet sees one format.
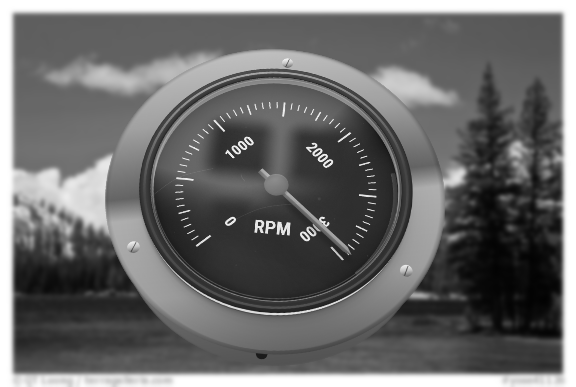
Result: 2950,rpm
